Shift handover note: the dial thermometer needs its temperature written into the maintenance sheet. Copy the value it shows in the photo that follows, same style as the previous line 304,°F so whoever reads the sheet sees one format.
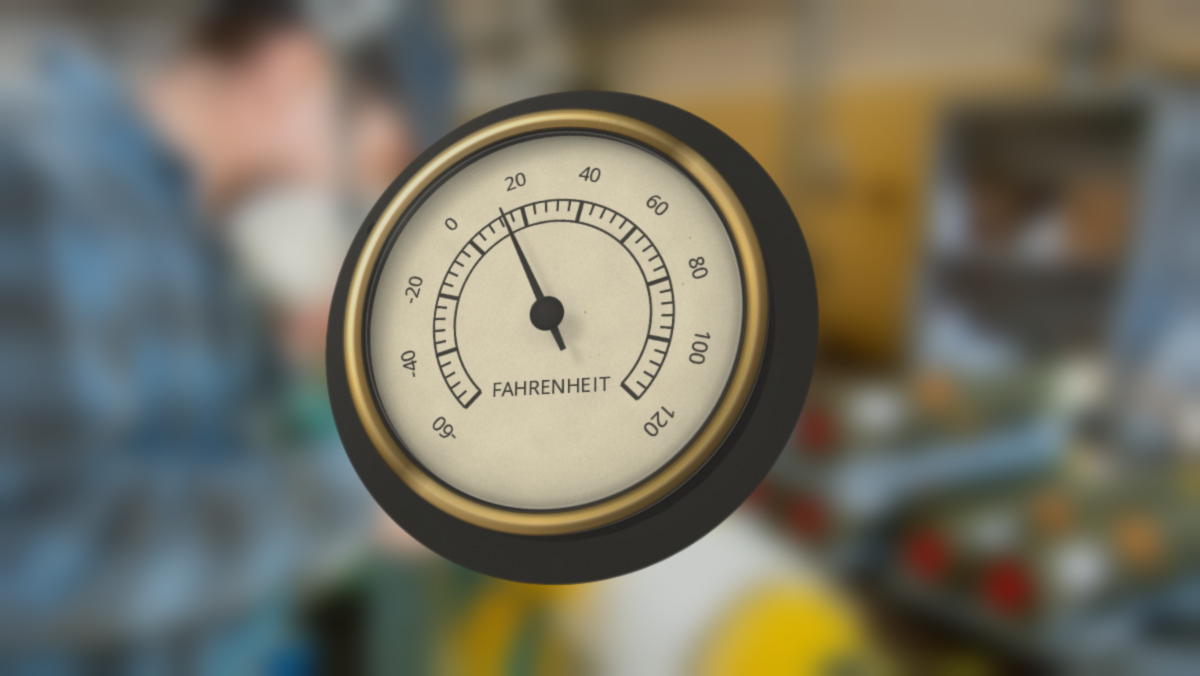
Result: 14,°F
